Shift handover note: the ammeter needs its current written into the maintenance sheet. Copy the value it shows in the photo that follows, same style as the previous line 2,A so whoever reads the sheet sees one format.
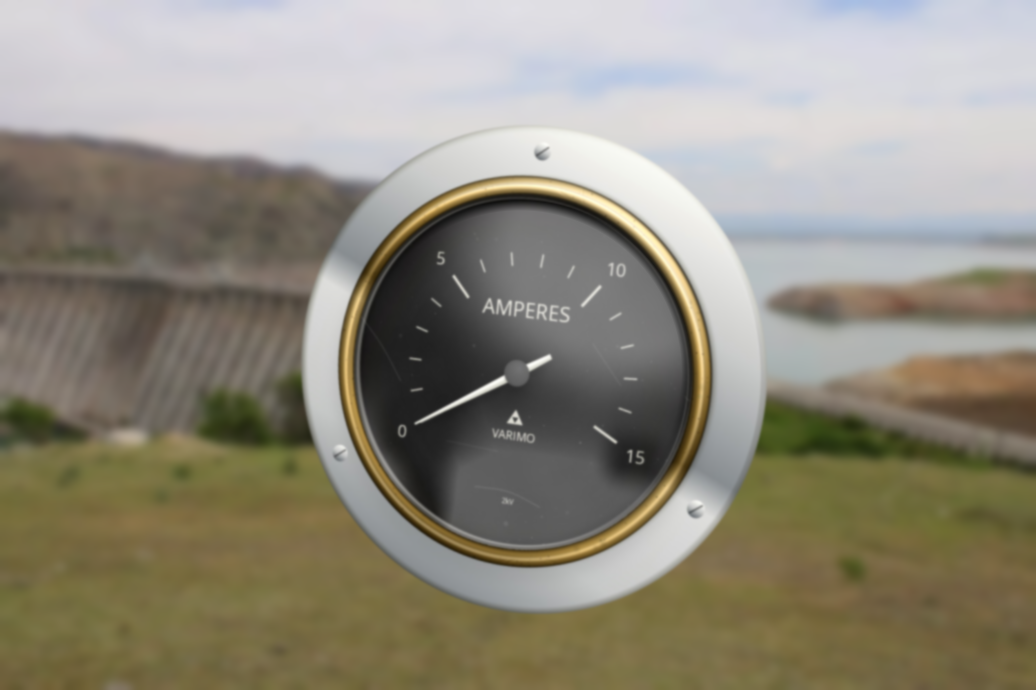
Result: 0,A
